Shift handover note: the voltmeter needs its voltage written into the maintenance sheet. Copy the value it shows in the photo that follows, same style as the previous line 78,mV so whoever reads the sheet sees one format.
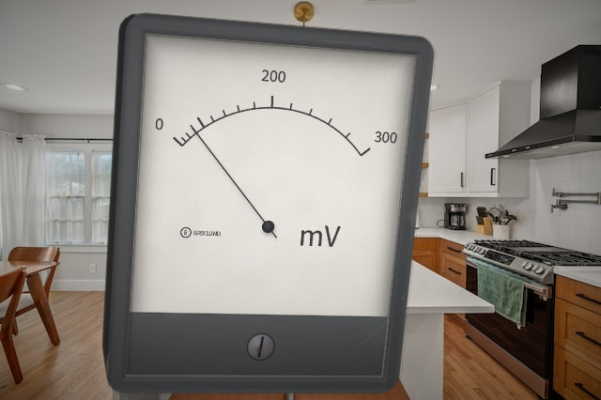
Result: 80,mV
